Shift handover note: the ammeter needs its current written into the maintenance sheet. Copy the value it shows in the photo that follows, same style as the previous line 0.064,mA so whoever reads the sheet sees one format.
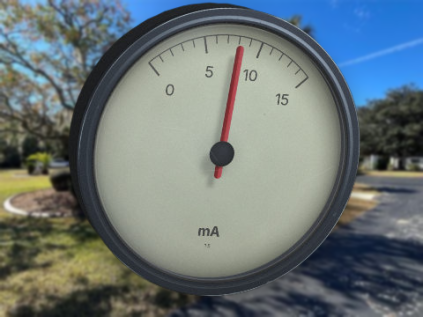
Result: 8,mA
